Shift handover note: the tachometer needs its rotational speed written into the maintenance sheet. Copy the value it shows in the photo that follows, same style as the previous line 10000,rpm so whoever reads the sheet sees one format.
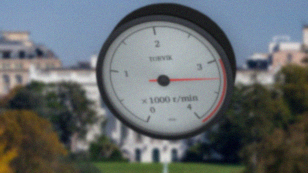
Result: 3250,rpm
